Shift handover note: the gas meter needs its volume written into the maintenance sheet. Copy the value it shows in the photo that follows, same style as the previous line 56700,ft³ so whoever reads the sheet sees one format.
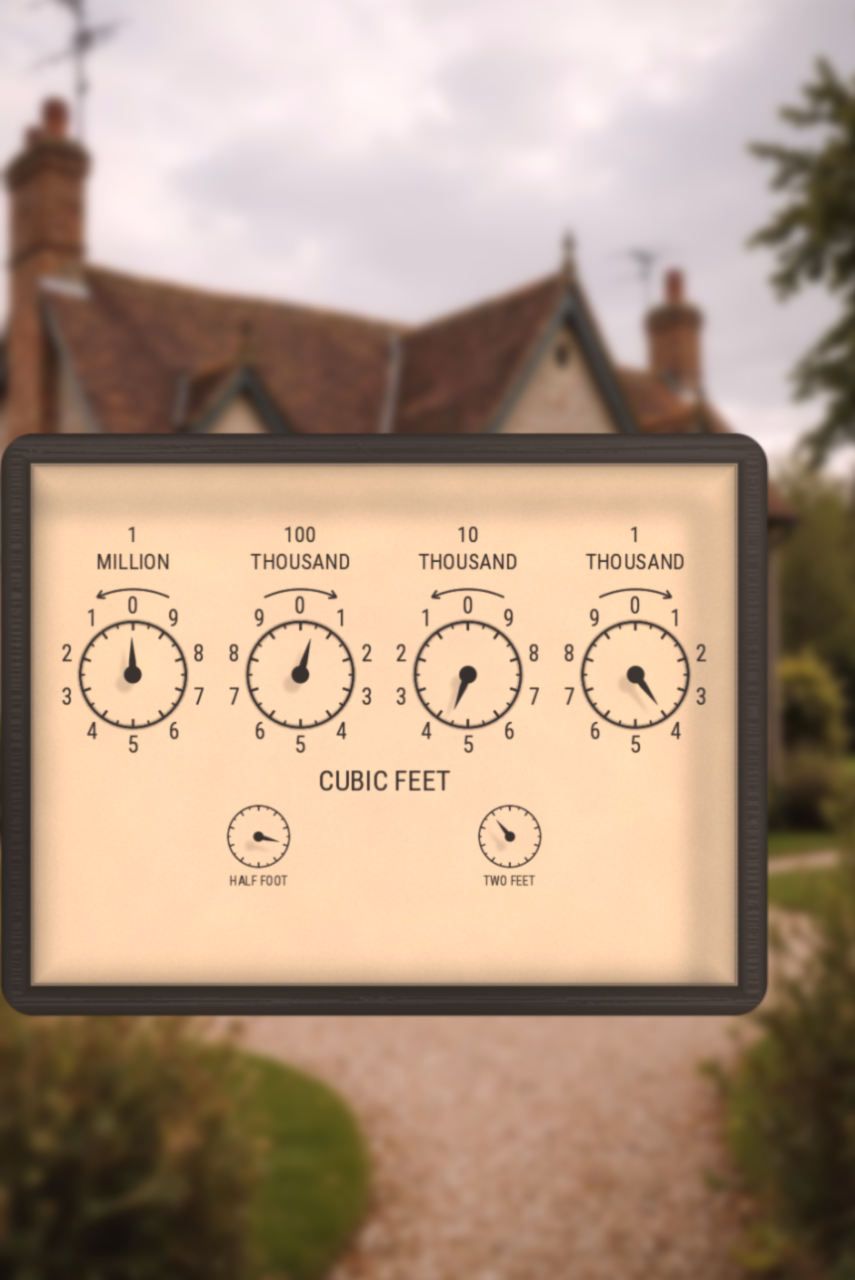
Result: 4400,ft³
